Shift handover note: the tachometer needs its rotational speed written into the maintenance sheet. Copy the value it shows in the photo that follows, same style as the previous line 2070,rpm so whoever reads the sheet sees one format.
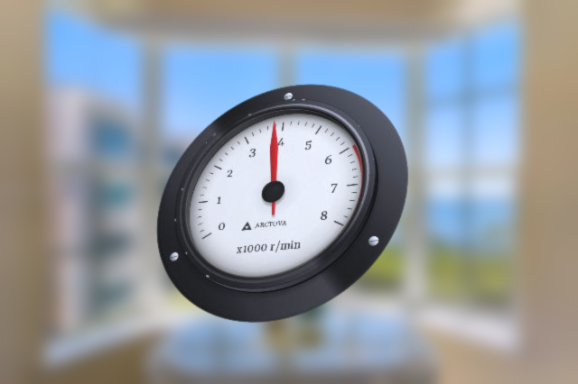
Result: 3800,rpm
